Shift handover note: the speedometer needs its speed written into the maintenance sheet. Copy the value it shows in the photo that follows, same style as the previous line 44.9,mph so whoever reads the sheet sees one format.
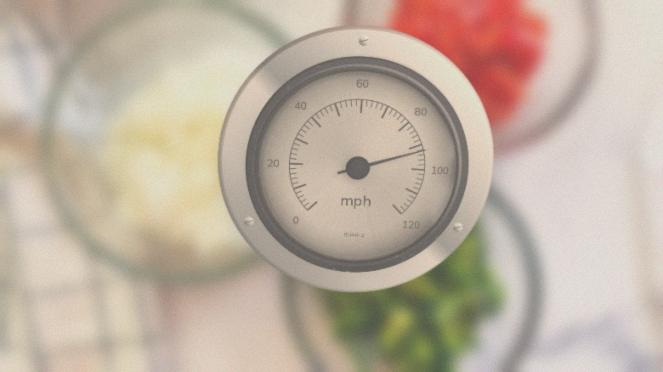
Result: 92,mph
